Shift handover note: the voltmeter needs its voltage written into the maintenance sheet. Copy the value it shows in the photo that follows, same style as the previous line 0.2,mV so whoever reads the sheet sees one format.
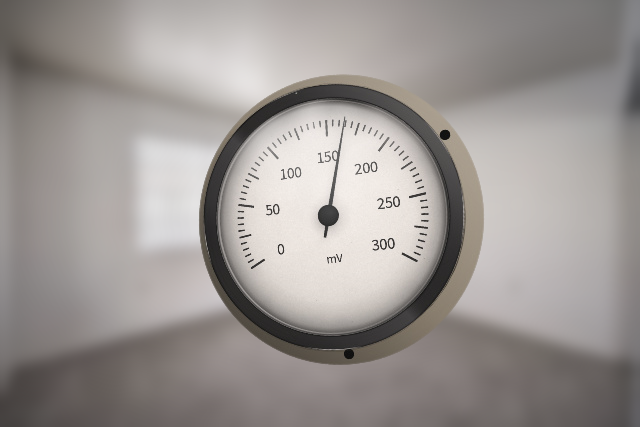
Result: 165,mV
